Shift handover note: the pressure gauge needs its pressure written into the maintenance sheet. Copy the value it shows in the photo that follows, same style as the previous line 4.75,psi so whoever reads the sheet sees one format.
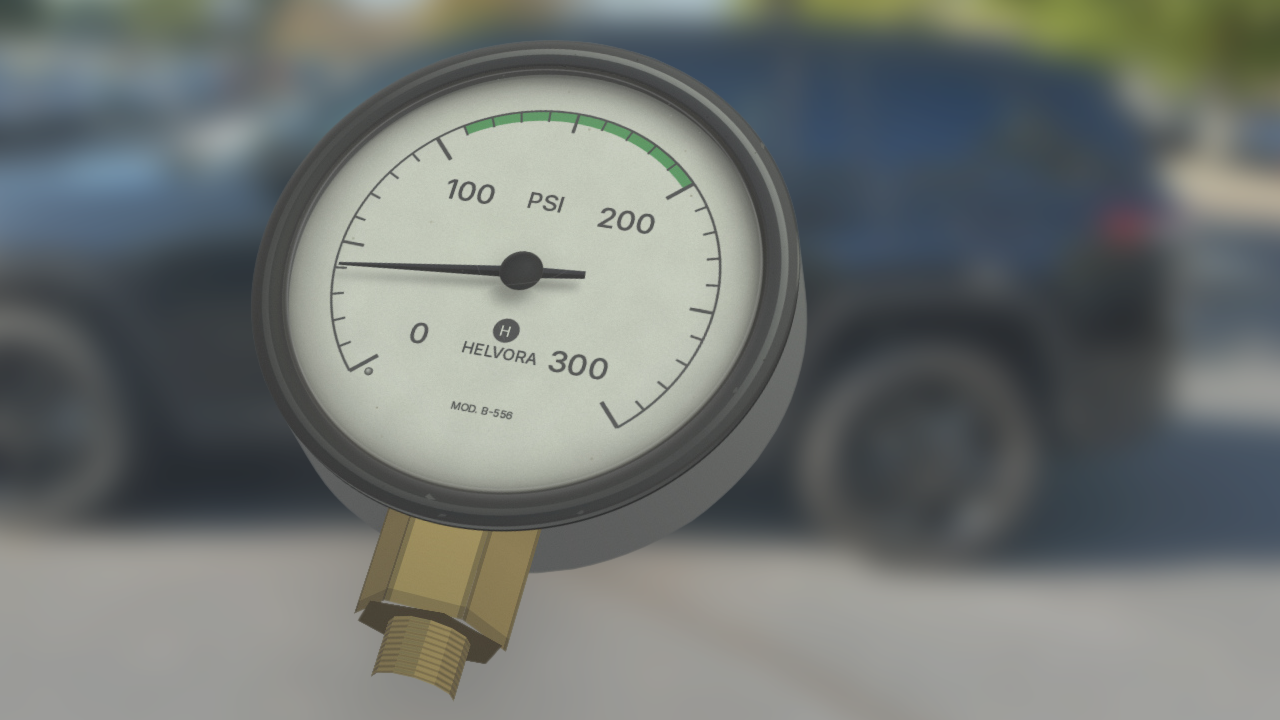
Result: 40,psi
